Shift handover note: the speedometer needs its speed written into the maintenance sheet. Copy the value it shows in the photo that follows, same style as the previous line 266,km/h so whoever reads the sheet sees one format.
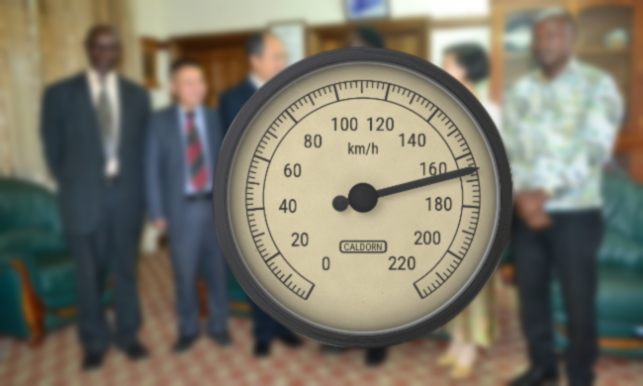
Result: 166,km/h
